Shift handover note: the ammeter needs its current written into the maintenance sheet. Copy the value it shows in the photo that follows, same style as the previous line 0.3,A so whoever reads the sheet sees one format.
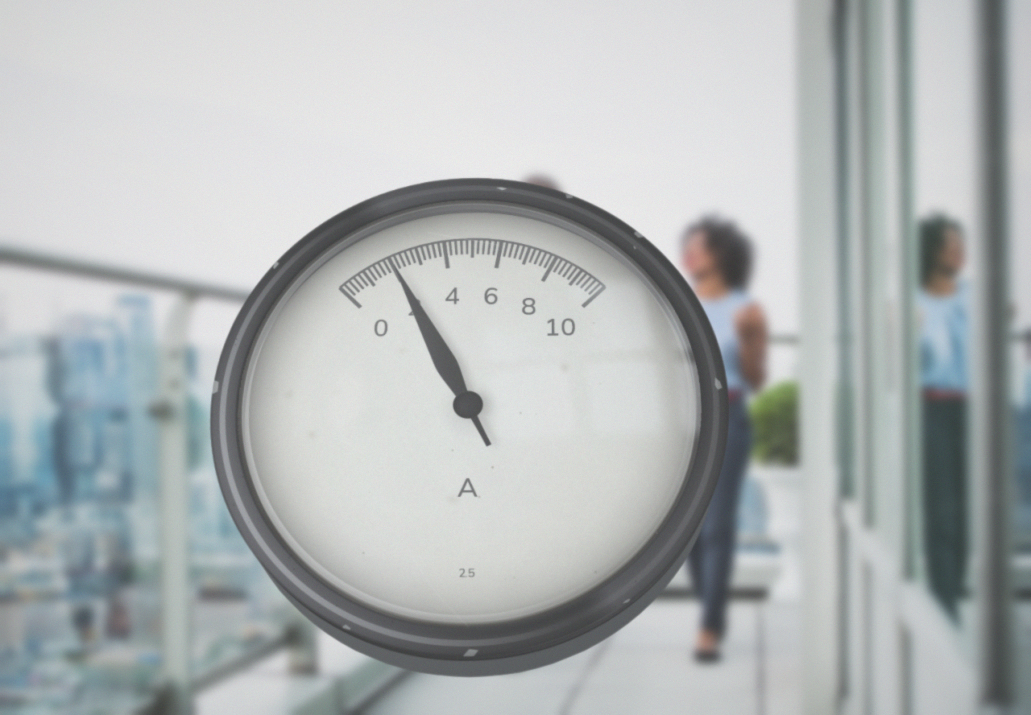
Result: 2,A
